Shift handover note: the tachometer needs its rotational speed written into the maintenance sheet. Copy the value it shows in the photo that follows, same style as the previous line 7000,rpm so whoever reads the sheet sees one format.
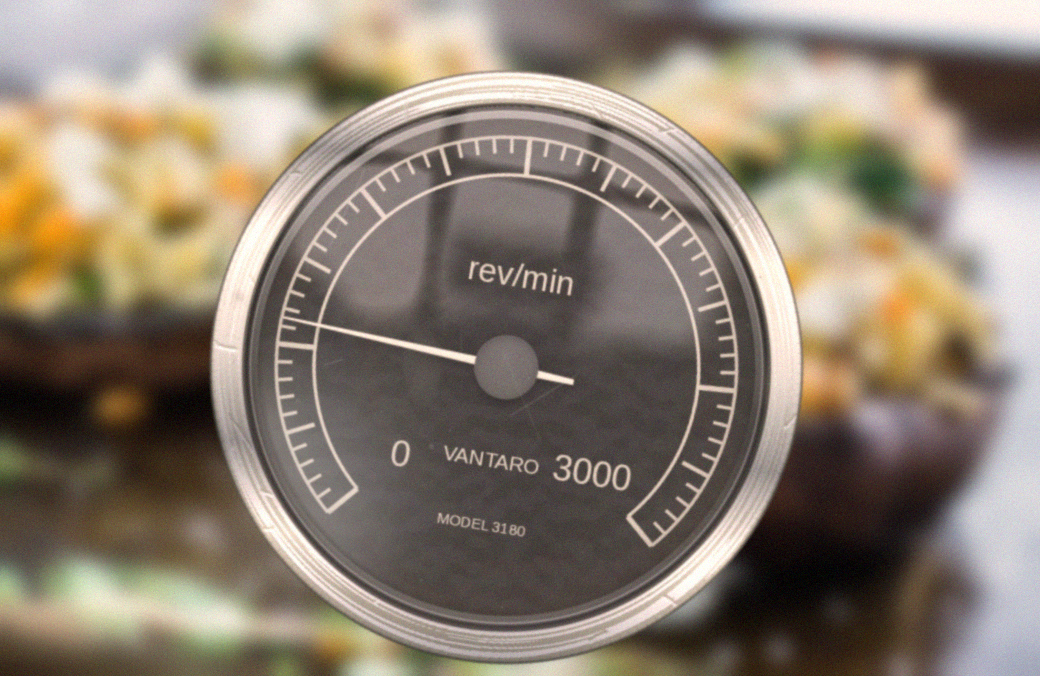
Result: 575,rpm
